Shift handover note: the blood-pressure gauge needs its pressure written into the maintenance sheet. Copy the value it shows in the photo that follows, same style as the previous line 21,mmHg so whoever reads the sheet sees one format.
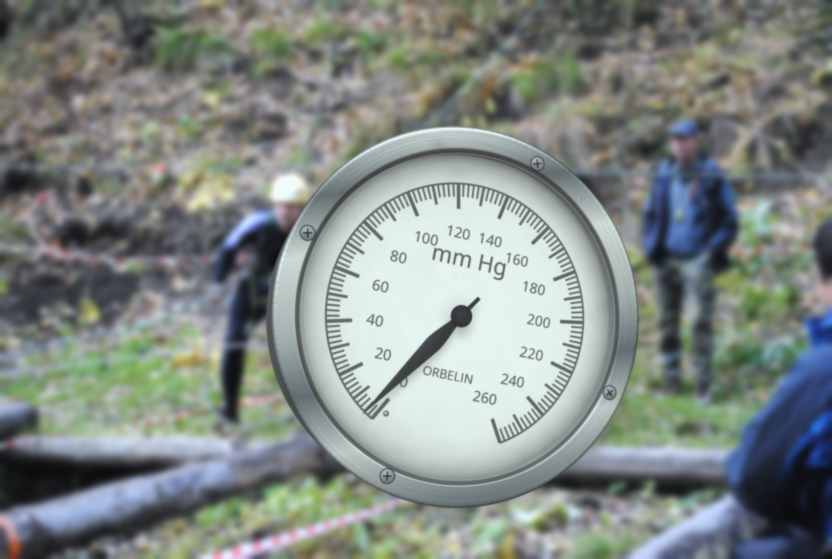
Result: 4,mmHg
